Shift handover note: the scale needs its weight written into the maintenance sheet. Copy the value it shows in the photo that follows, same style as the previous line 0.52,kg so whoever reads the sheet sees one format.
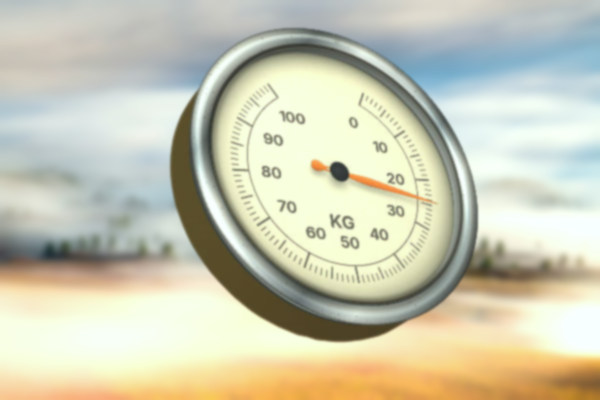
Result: 25,kg
